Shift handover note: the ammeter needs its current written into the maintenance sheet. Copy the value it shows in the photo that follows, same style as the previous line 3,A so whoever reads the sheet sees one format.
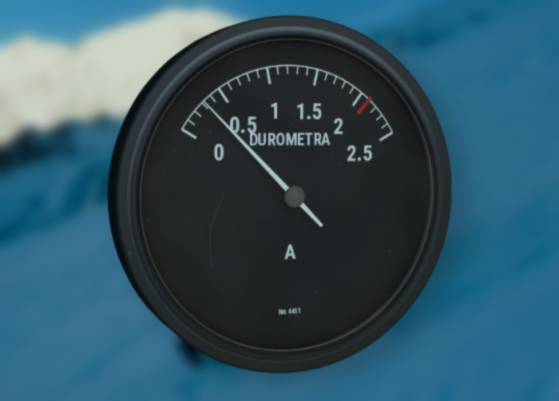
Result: 0.3,A
